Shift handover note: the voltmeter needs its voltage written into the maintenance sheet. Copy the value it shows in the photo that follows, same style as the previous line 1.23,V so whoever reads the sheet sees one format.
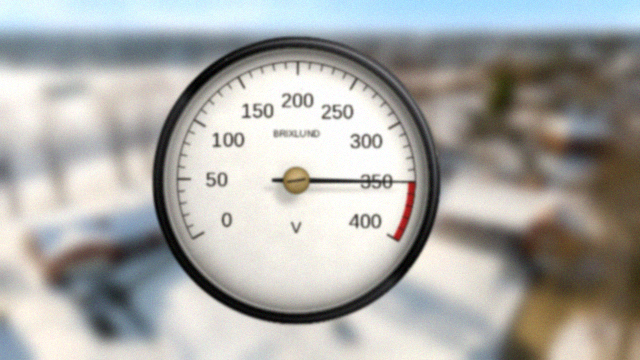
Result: 350,V
